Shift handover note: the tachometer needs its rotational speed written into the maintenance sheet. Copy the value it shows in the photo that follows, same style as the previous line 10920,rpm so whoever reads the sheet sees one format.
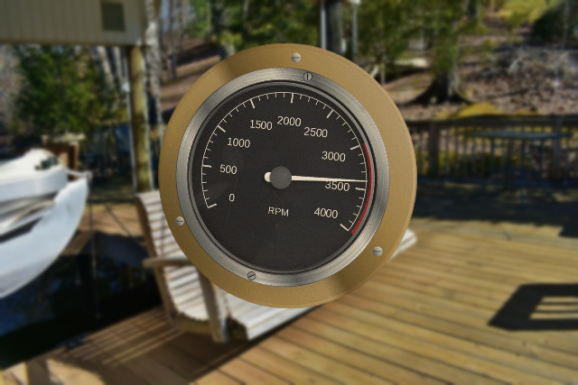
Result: 3400,rpm
